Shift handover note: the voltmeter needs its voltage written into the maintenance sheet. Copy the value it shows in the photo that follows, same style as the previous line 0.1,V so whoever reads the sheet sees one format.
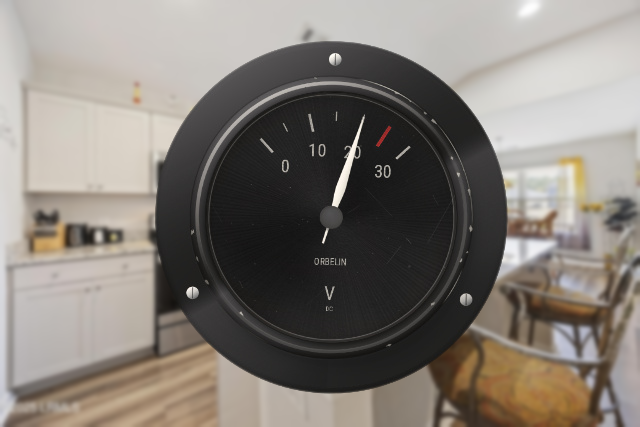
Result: 20,V
